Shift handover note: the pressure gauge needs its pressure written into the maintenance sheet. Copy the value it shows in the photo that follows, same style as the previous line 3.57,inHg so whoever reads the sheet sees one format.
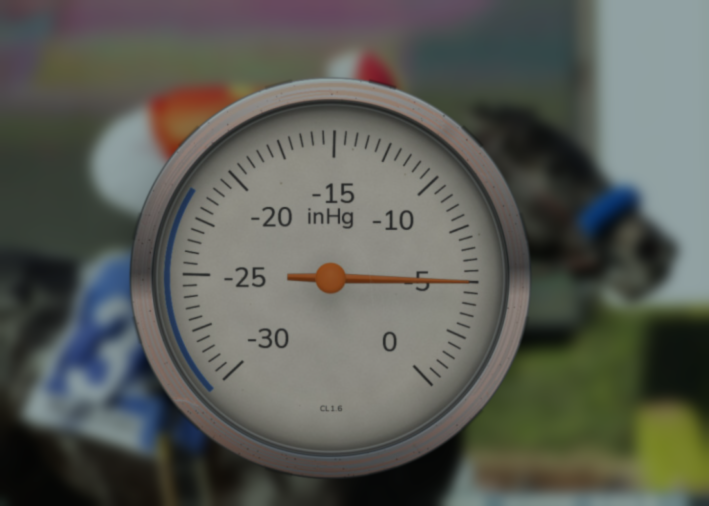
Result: -5,inHg
